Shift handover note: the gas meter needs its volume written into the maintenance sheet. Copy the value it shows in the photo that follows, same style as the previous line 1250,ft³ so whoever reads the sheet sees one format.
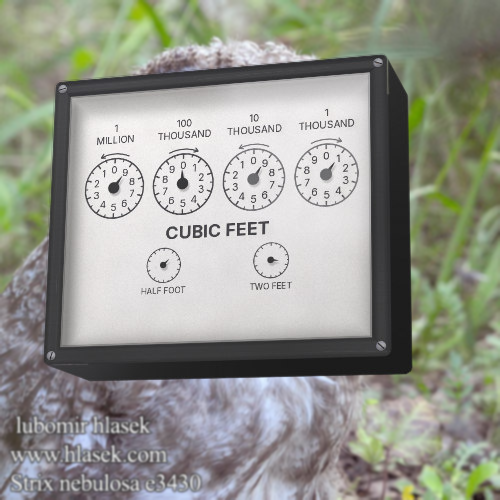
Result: 899100,ft³
